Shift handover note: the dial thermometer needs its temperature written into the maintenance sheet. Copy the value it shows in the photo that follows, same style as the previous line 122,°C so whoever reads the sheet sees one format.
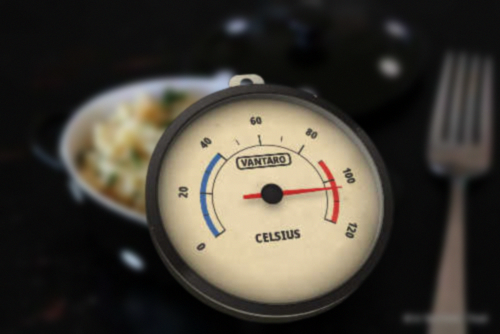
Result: 105,°C
